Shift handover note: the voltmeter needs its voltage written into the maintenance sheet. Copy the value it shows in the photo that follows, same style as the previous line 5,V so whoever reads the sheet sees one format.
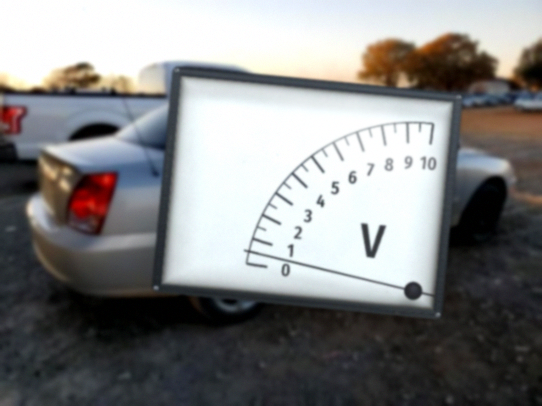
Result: 0.5,V
